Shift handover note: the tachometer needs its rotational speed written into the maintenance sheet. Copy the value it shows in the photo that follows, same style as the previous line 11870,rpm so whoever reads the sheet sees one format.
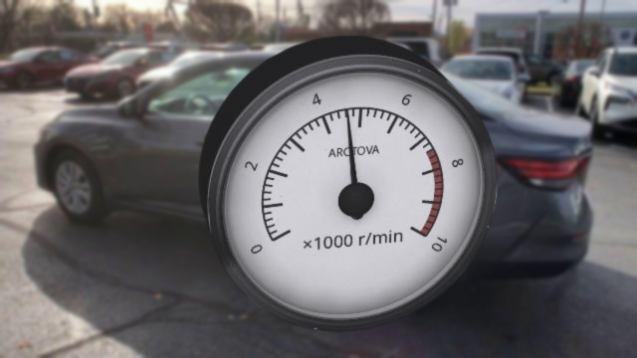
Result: 4600,rpm
